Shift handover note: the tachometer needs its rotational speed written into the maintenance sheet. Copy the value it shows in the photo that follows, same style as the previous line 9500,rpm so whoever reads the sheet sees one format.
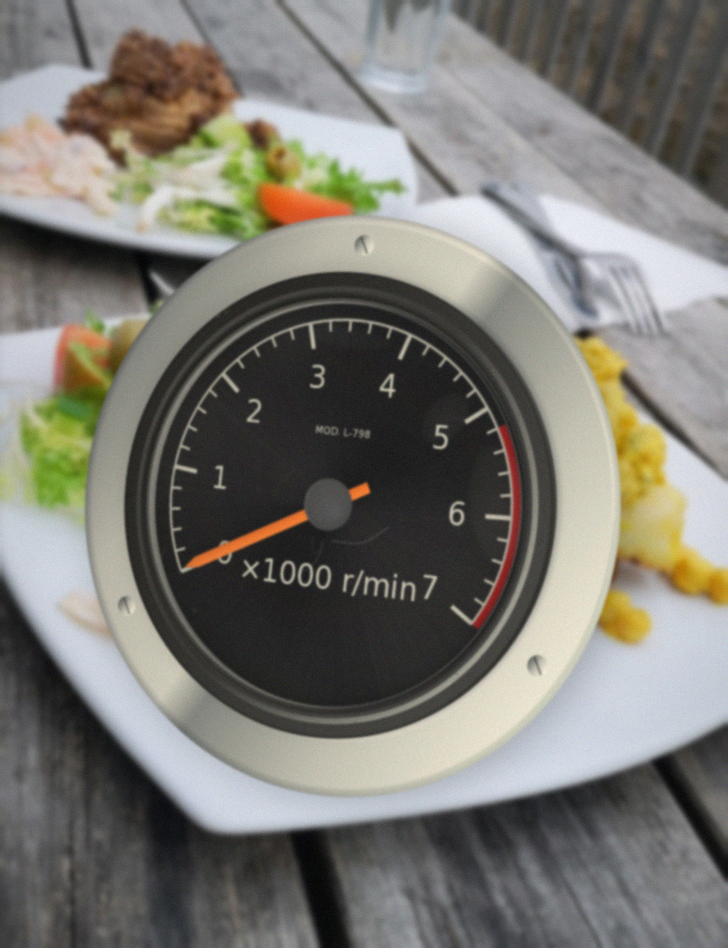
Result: 0,rpm
